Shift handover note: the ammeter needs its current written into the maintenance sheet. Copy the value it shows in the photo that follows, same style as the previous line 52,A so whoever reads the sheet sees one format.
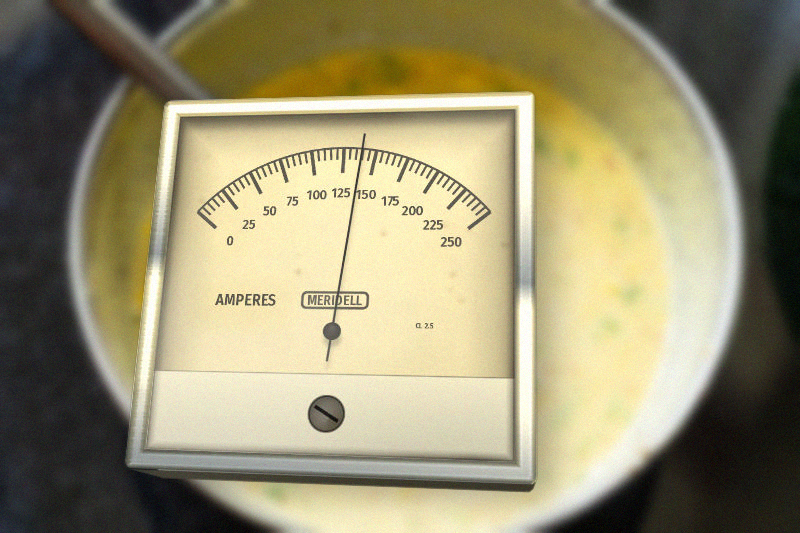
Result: 140,A
